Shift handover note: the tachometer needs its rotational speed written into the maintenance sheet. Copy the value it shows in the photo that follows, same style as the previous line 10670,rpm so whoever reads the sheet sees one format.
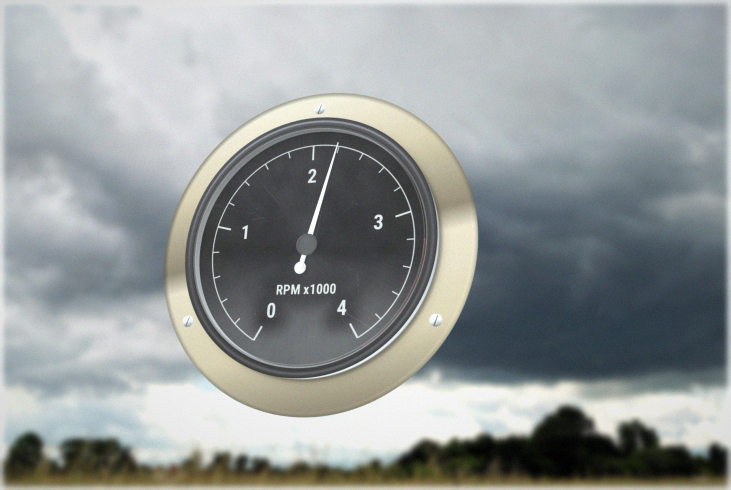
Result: 2200,rpm
